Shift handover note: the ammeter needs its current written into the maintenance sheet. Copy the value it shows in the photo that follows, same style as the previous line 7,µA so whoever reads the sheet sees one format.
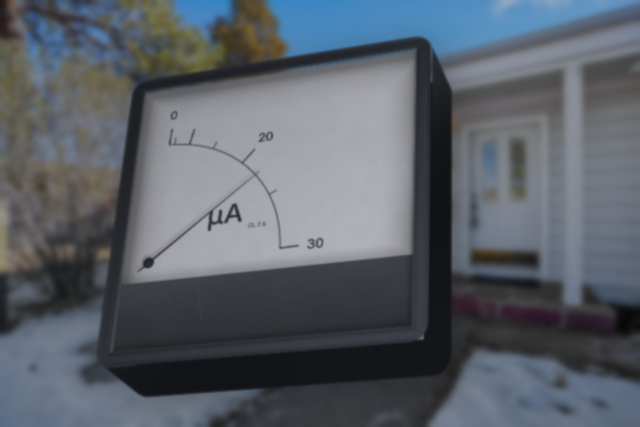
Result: 22.5,µA
